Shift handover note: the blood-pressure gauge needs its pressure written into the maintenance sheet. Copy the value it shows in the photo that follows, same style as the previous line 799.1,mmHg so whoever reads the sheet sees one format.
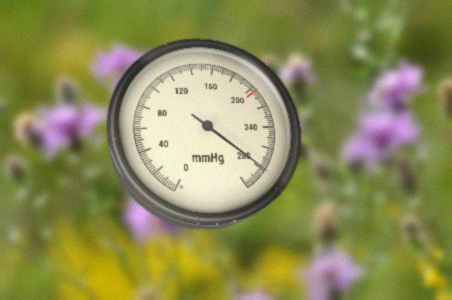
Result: 280,mmHg
